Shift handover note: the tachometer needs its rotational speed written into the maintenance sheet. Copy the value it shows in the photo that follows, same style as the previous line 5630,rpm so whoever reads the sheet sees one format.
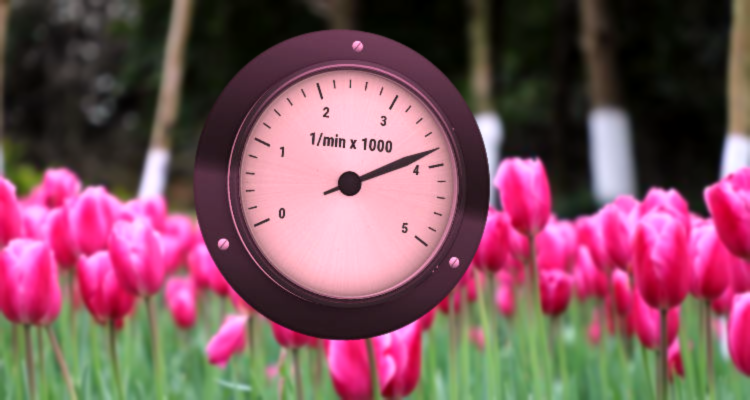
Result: 3800,rpm
